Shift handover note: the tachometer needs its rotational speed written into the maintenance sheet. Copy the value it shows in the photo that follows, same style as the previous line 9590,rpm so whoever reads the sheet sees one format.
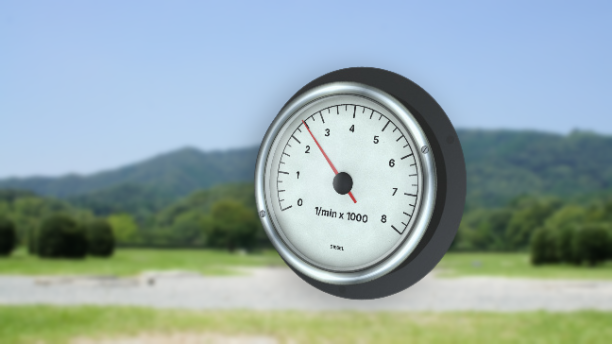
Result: 2500,rpm
